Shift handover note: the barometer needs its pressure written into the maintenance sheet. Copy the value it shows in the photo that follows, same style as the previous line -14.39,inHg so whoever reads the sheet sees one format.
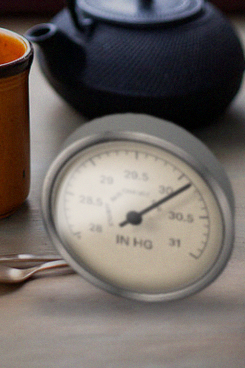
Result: 30.1,inHg
